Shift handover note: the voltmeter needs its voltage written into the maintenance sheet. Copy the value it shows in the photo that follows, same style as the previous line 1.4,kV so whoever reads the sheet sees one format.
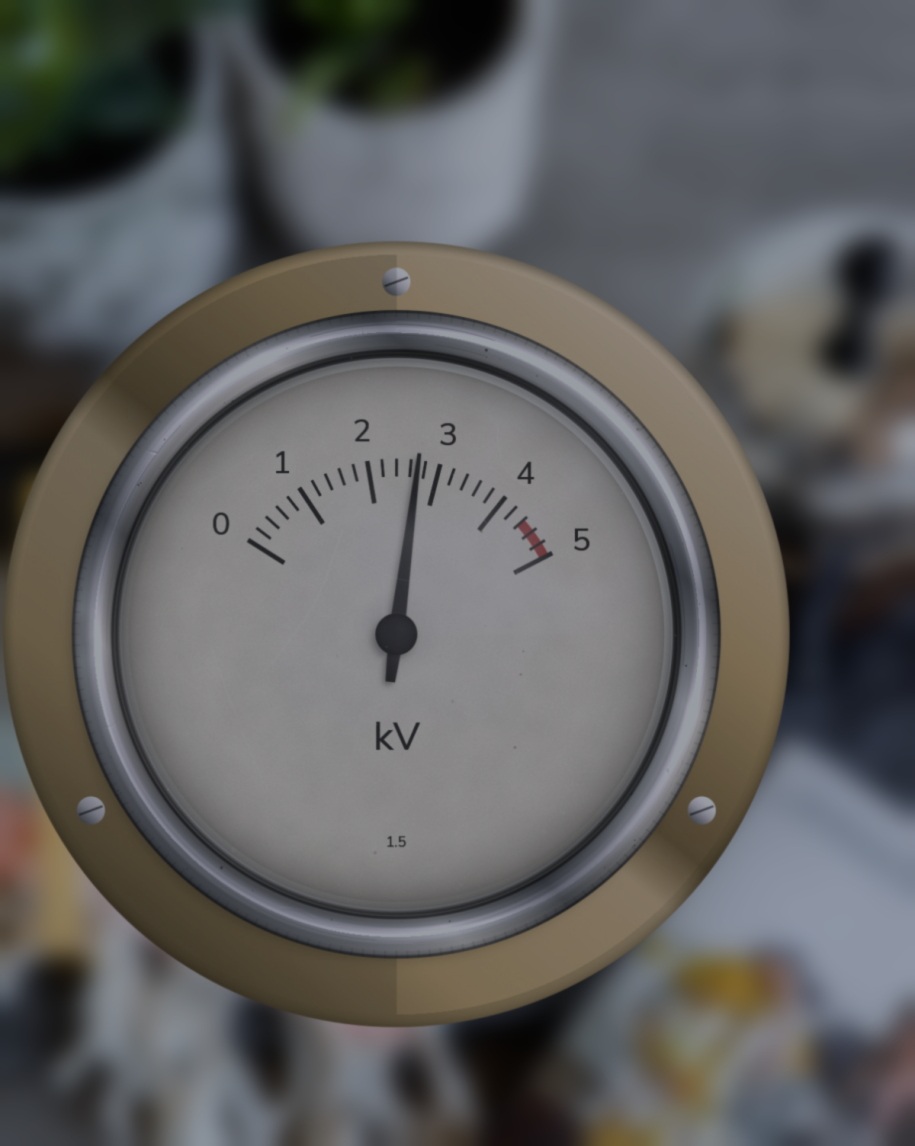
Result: 2.7,kV
